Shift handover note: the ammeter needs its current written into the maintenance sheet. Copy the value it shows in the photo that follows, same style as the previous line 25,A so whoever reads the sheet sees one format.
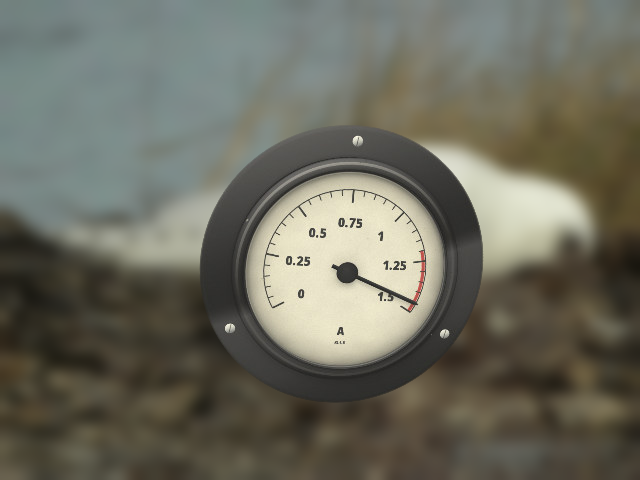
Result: 1.45,A
